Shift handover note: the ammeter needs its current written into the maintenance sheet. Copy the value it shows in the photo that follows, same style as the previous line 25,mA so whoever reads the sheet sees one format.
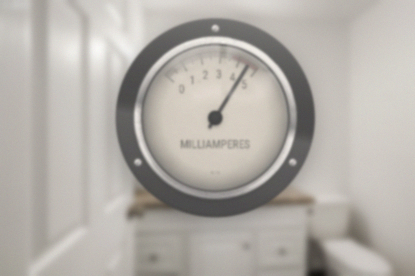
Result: 4.5,mA
